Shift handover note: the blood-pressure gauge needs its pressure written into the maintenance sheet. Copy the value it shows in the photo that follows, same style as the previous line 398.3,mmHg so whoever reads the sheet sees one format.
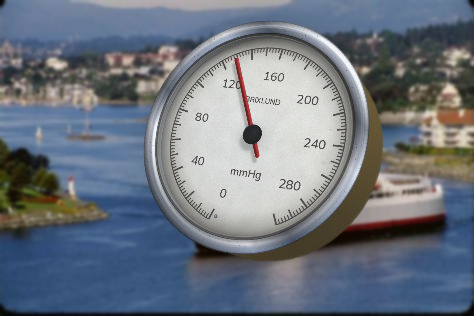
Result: 130,mmHg
